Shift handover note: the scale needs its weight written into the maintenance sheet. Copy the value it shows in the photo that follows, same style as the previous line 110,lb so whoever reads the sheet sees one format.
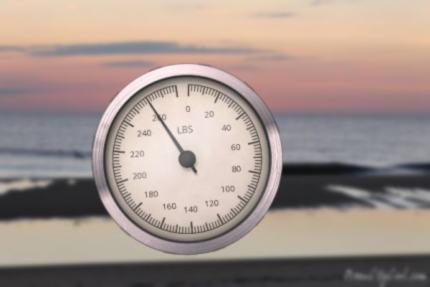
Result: 260,lb
